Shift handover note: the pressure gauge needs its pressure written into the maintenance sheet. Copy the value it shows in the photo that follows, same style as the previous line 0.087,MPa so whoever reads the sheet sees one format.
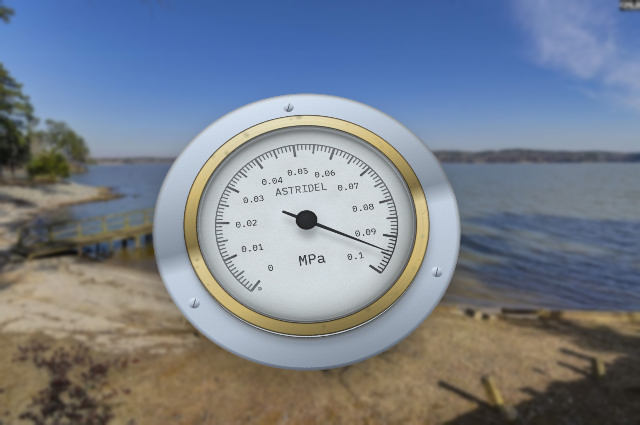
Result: 0.095,MPa
